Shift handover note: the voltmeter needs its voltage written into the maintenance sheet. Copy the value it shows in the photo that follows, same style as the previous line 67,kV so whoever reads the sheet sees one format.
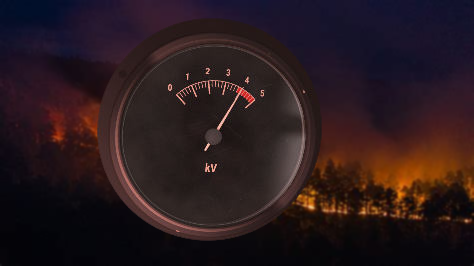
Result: 4,kV
